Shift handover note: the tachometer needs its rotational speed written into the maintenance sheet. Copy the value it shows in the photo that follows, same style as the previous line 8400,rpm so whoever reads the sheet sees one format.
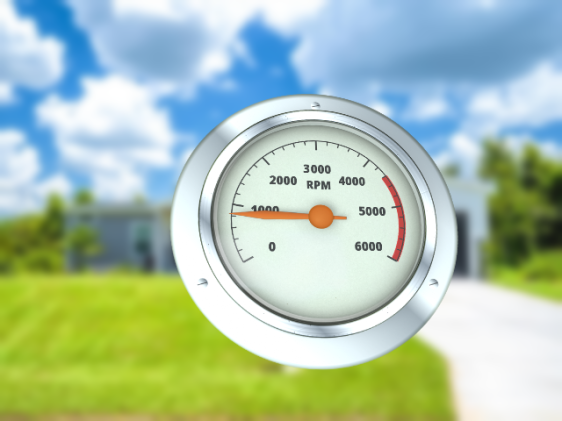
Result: 800,rpm
